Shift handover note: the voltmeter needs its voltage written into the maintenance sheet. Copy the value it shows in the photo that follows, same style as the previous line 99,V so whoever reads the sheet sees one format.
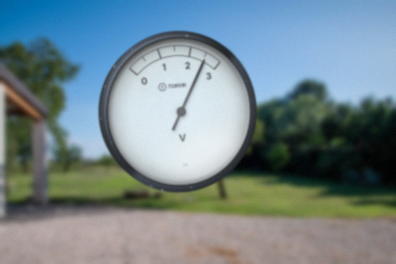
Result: 2.5,V
